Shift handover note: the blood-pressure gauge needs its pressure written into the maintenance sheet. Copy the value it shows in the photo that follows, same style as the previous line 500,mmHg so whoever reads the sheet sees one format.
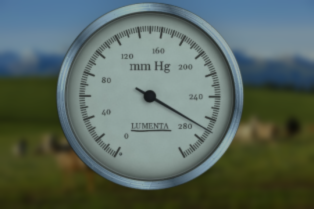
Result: 270,mmHg
